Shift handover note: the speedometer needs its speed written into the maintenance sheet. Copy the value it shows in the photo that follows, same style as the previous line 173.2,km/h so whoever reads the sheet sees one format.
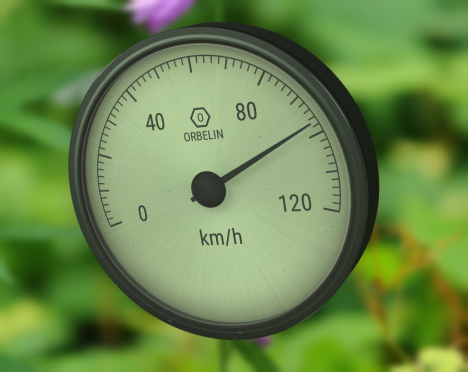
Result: 97,km/h
